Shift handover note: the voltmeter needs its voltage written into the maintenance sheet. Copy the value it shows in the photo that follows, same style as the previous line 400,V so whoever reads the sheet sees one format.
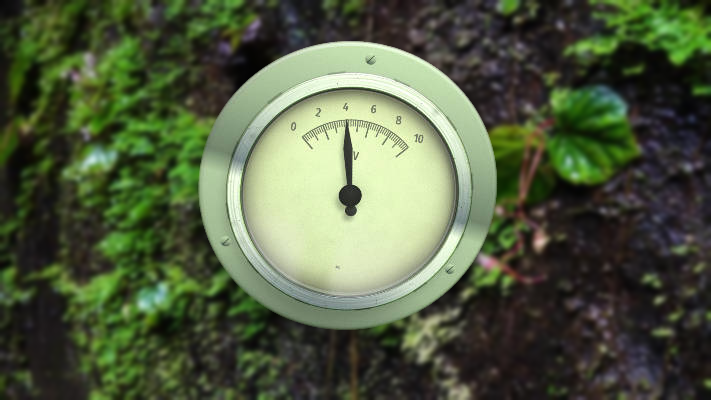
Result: 4,V
